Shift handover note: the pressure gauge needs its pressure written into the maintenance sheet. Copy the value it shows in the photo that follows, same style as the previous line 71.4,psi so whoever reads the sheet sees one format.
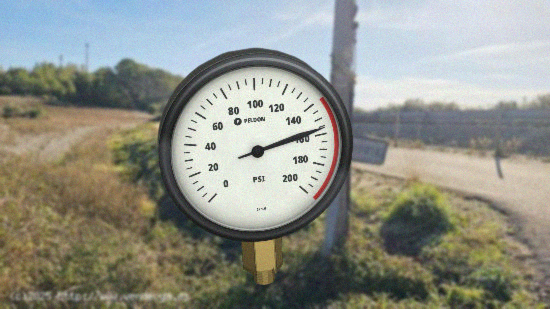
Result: 155,psi
